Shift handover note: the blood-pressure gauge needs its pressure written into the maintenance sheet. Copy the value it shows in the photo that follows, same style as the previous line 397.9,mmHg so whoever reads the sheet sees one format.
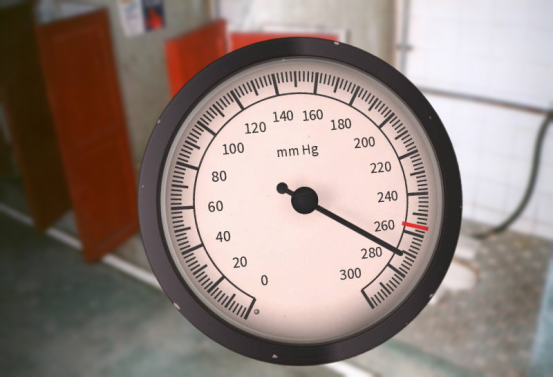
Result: 272,mmHg
